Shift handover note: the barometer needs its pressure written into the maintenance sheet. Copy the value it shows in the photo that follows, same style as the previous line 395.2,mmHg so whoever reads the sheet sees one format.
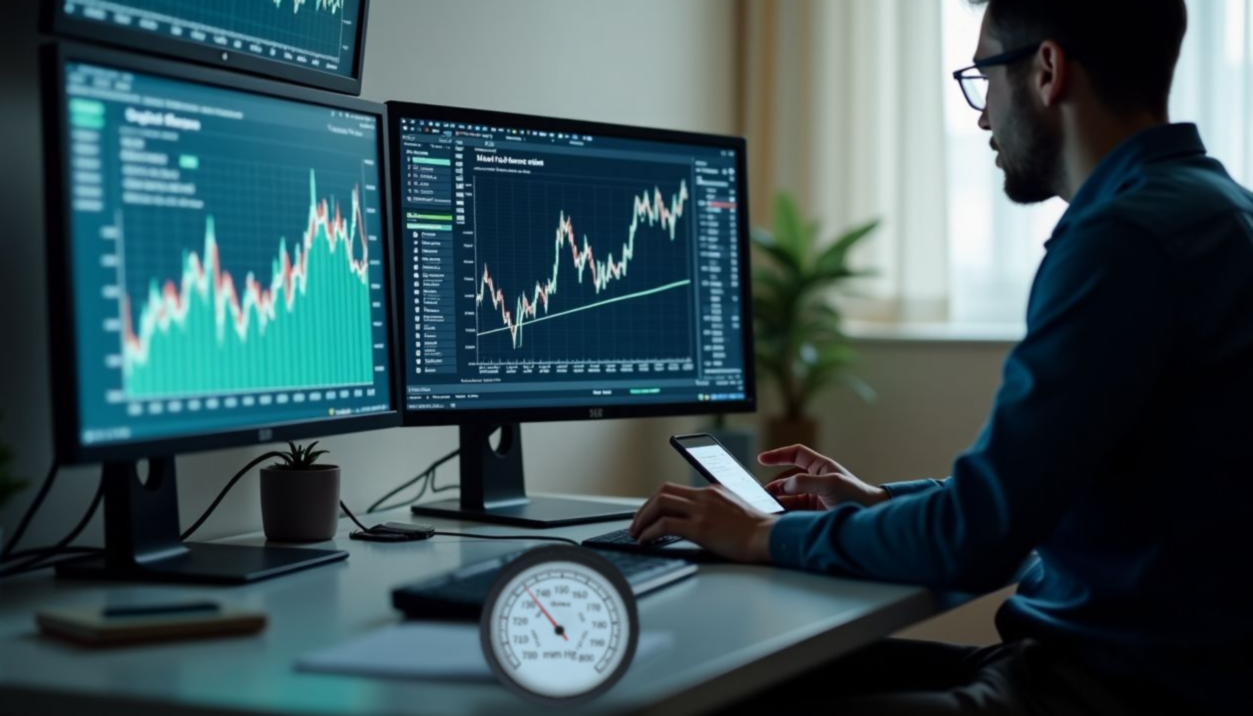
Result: 735,mmHg
